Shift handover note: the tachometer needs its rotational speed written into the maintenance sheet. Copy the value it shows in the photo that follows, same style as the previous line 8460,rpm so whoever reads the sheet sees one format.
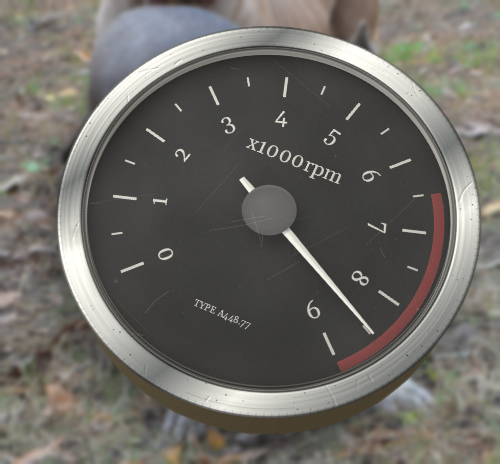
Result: 8500,rpm
